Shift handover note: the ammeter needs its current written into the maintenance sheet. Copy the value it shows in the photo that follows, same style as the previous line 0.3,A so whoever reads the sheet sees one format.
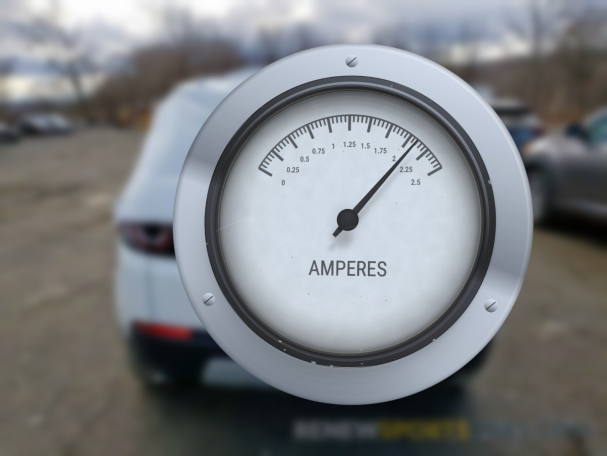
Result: 2.1,A
